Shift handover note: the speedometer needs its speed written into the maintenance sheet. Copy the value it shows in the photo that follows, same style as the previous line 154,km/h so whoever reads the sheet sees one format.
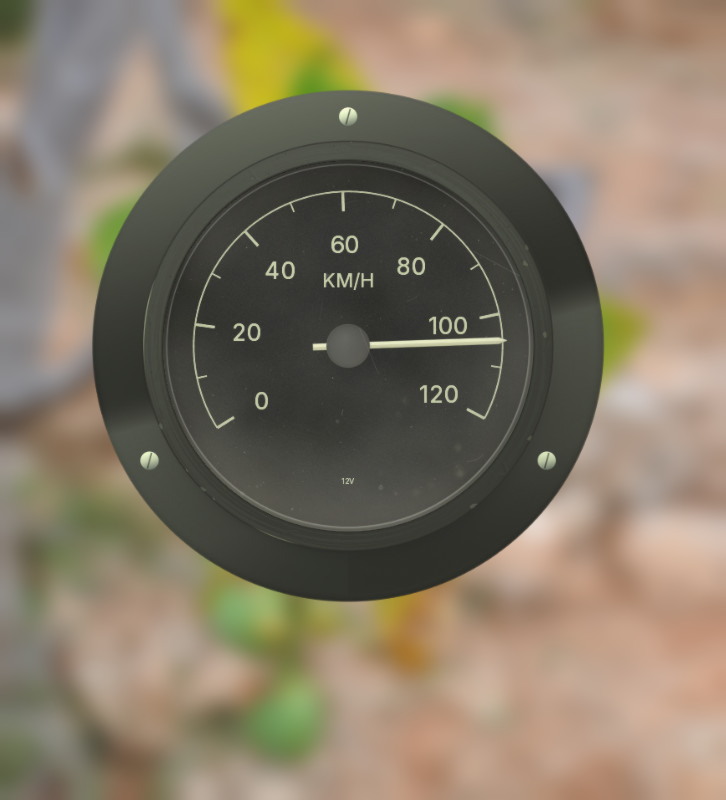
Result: 105,km/h
